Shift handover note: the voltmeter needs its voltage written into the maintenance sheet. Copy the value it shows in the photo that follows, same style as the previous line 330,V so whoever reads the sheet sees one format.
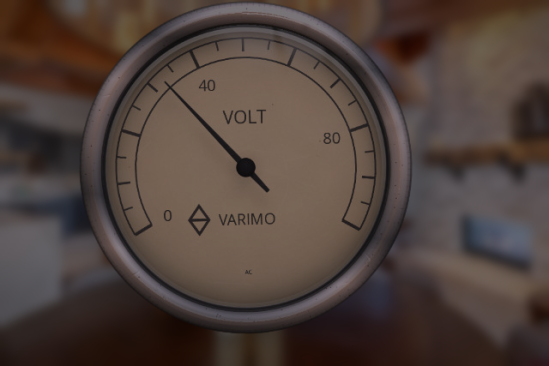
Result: 32.5,V
